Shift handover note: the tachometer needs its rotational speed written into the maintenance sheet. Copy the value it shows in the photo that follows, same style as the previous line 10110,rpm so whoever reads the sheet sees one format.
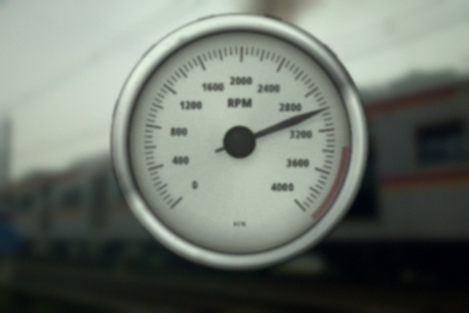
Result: 3000,rpm
